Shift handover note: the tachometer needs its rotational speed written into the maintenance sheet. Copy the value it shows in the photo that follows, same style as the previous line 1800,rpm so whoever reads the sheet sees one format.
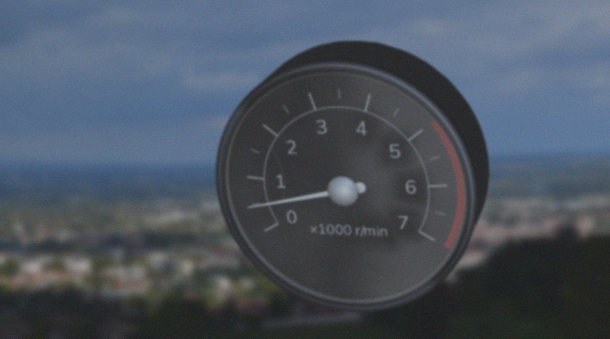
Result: 500,rpm
